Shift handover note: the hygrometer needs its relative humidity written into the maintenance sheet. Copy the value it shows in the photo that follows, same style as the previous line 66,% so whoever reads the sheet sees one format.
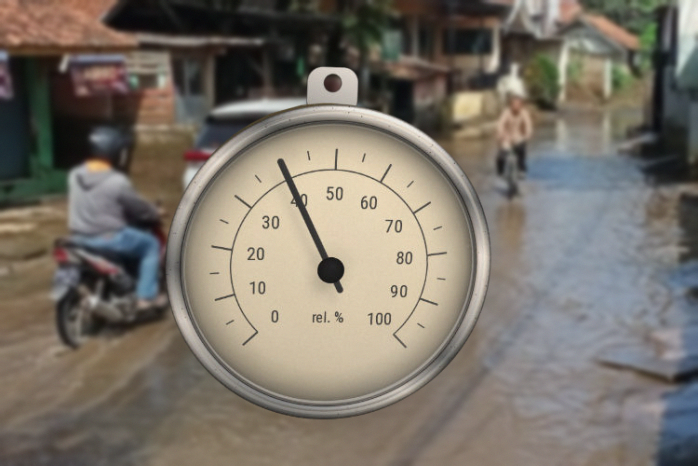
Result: 40,%
